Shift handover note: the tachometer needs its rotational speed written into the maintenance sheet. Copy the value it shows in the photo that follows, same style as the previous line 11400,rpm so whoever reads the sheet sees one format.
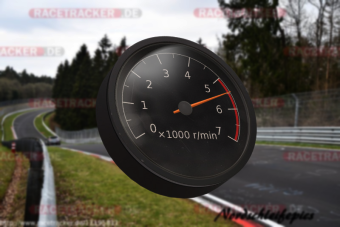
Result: 5500,rpm
